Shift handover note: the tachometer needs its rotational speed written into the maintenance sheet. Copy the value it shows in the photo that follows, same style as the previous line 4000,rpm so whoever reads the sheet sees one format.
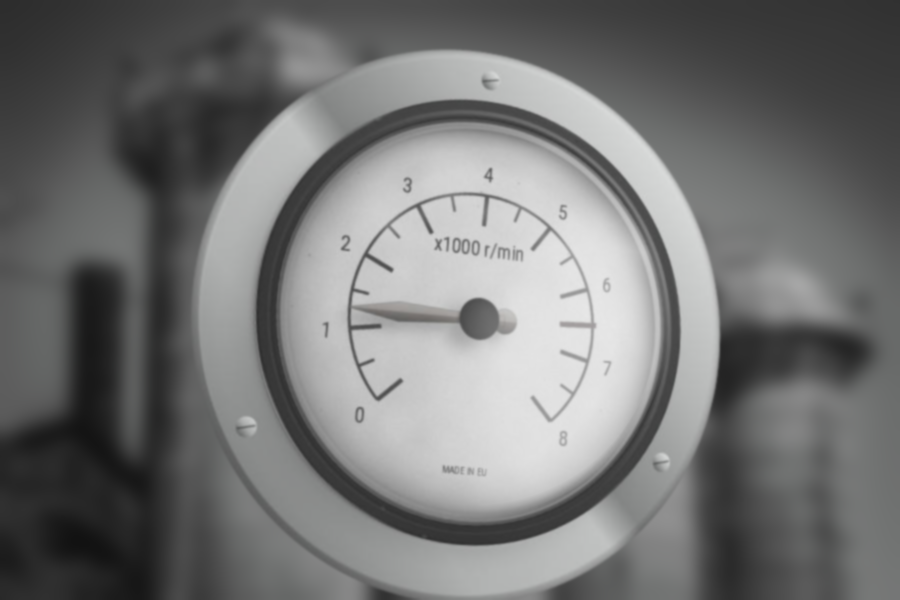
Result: 1250,rpm
